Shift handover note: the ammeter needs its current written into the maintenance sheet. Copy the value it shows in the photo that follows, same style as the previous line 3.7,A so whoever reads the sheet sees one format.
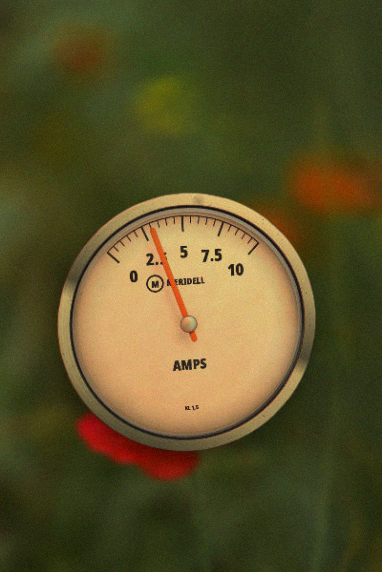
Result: 3,A
